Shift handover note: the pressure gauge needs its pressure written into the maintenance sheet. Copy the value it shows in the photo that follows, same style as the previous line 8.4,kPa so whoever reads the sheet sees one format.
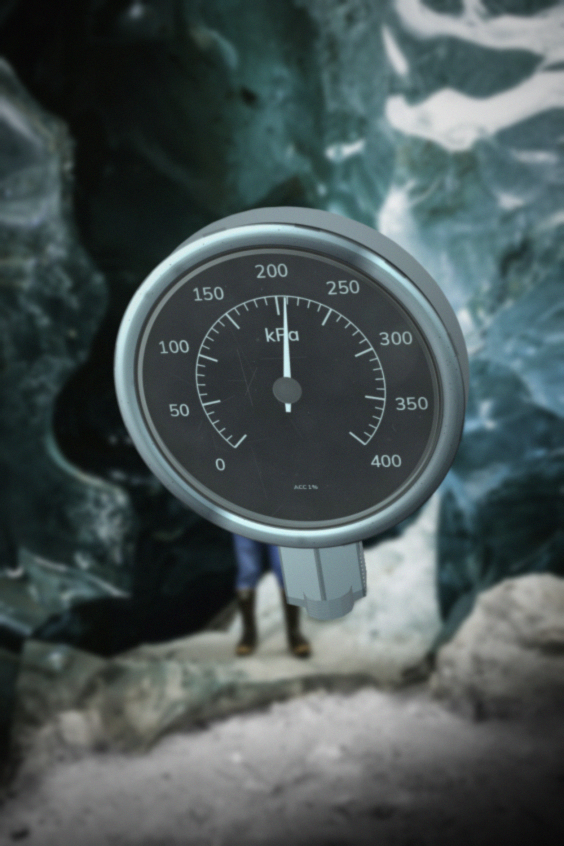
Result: 210,kPa
